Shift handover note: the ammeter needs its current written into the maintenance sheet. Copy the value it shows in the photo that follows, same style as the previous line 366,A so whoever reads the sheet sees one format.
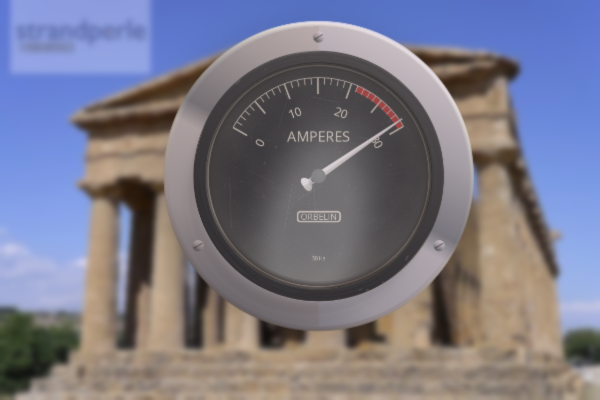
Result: 29,A
